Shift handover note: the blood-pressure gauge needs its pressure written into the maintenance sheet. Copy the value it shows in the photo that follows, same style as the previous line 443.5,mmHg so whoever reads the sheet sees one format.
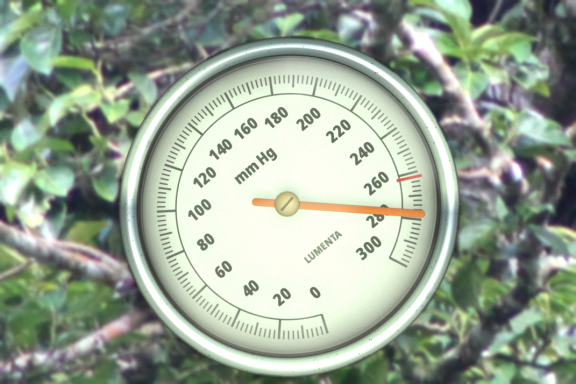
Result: 278,mmHg
